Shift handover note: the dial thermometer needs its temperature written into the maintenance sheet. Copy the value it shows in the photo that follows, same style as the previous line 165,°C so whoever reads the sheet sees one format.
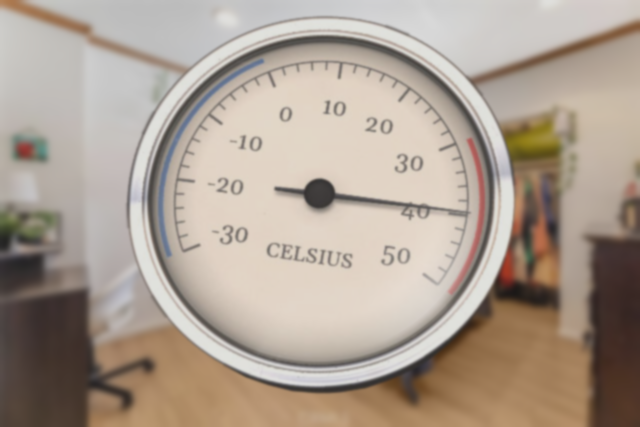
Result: 40,°C
